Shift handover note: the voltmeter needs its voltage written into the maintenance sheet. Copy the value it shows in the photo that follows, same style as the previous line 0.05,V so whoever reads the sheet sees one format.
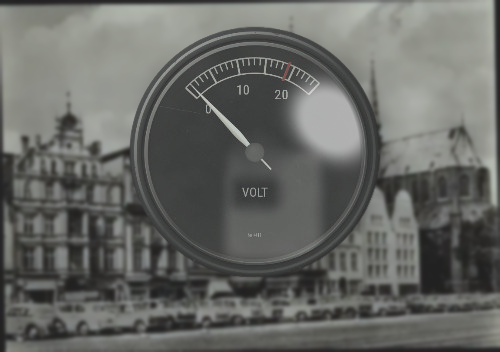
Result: 1,V
